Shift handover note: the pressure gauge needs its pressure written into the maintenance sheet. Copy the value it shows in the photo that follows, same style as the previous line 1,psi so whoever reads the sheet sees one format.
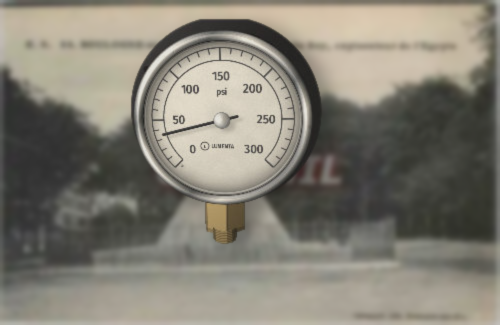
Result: 35,psi
